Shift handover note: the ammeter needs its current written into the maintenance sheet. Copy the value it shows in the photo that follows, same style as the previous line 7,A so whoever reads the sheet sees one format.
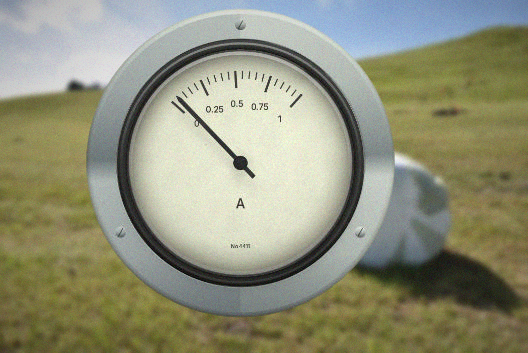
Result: 0.05,A
